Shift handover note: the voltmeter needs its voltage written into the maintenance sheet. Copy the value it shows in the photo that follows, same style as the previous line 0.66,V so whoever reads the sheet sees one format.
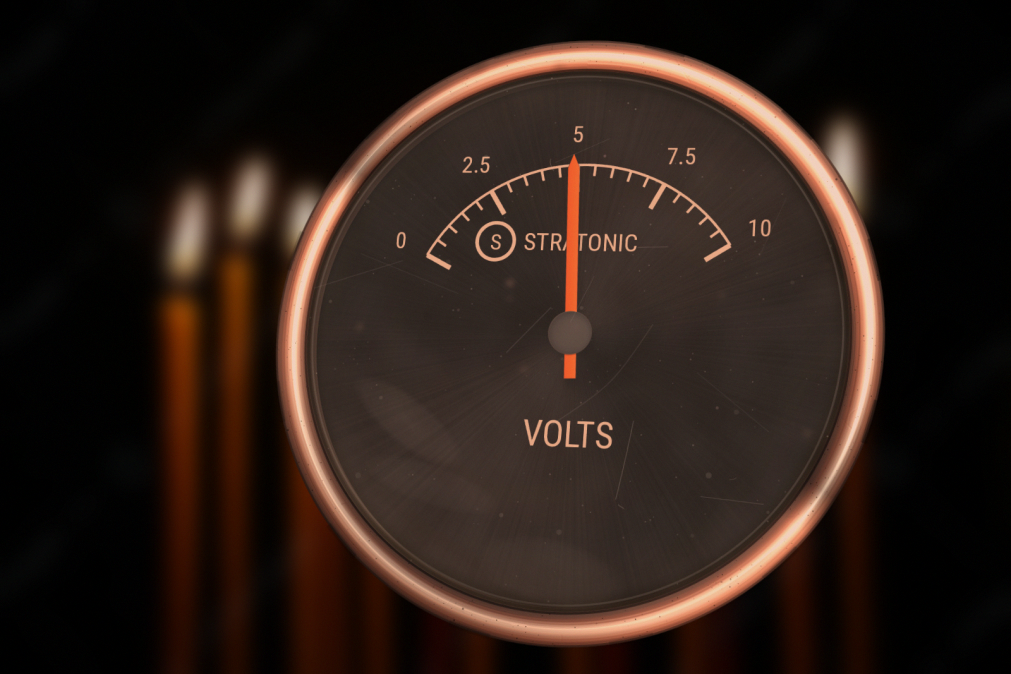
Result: 5,V
